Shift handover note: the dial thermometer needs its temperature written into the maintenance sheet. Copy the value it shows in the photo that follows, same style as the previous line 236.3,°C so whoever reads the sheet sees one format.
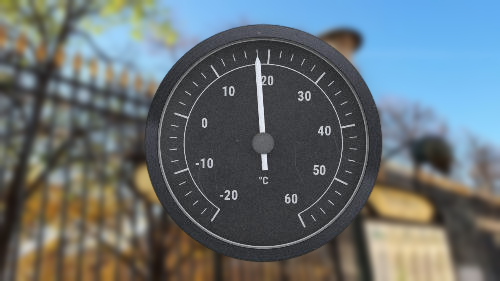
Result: 18,°C
